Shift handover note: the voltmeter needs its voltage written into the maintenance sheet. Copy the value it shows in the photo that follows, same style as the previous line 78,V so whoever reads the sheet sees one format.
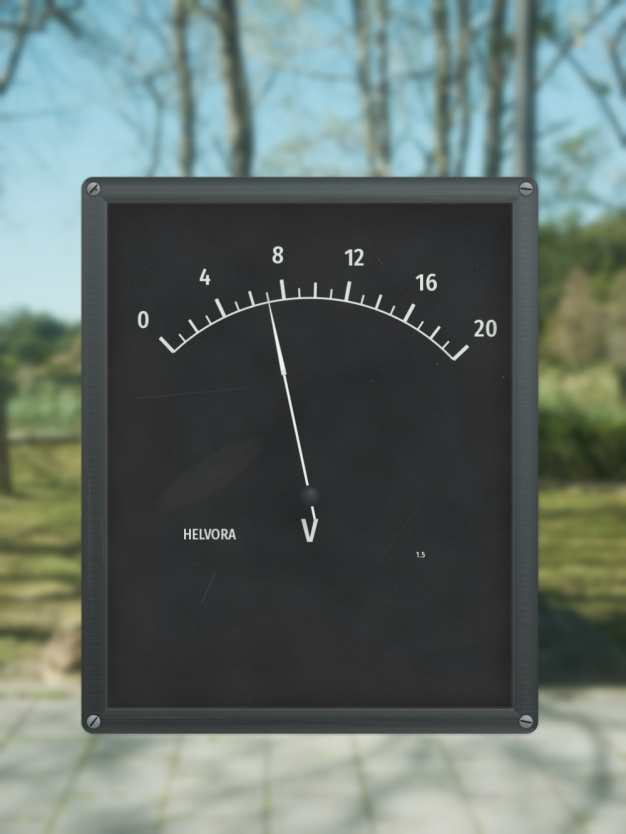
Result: 7,V
